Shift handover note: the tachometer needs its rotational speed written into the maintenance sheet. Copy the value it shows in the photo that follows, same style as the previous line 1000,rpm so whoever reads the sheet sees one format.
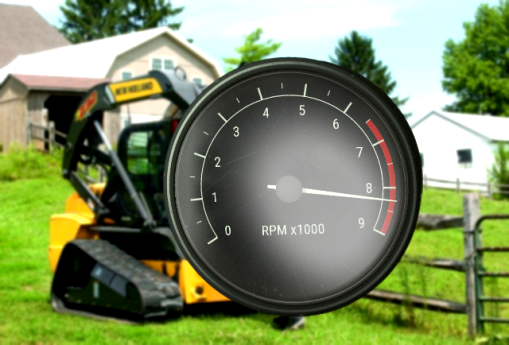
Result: 8250,rpm
